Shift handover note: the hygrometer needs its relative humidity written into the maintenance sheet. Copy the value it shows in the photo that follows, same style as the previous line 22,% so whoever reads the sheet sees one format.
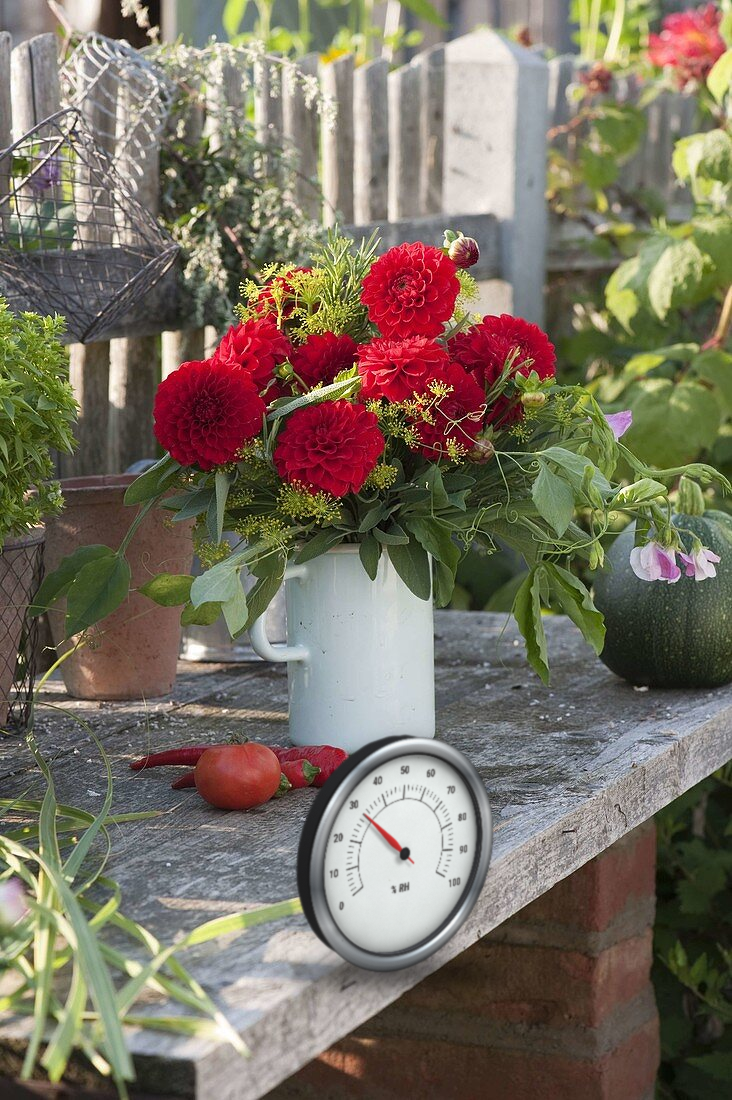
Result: 30,%
